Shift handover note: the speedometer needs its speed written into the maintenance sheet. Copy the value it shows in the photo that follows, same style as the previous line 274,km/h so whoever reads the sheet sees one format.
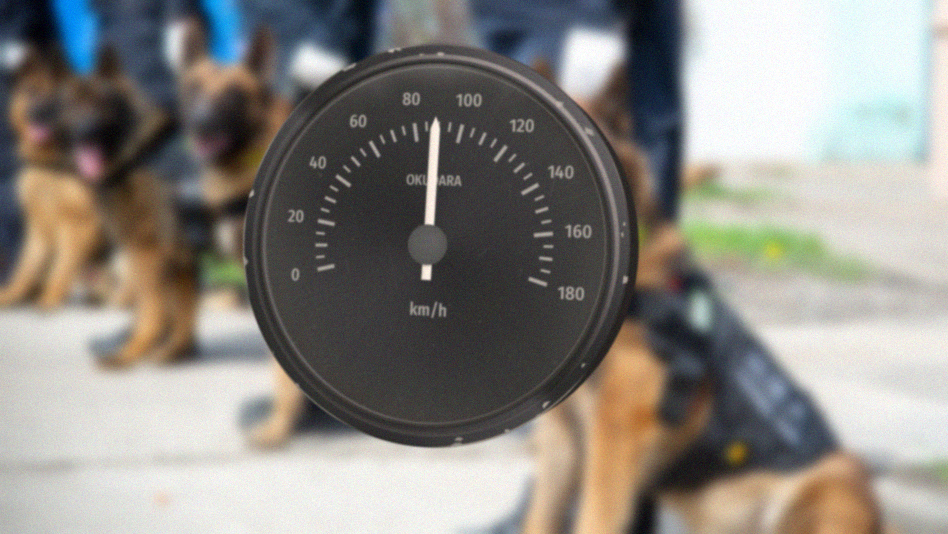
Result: 90,km/h
